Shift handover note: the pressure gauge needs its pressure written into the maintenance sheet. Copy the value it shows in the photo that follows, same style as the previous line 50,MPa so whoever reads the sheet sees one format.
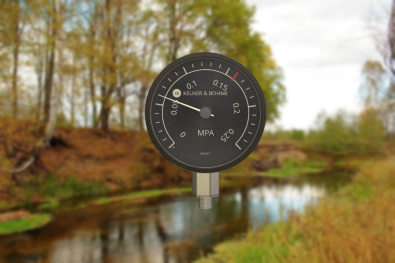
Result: 0.06,MPa
